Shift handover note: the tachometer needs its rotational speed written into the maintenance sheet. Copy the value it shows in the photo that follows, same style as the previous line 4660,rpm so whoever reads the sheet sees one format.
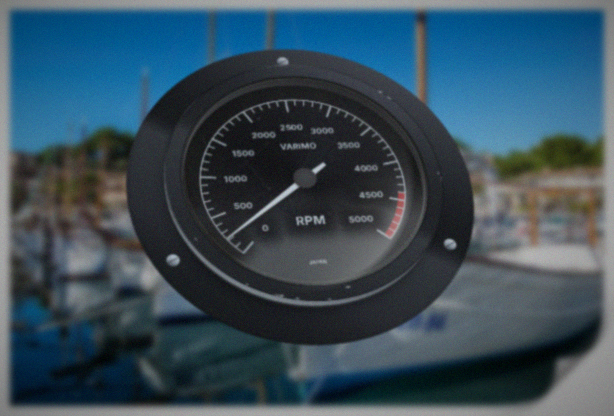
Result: 200,rpm
